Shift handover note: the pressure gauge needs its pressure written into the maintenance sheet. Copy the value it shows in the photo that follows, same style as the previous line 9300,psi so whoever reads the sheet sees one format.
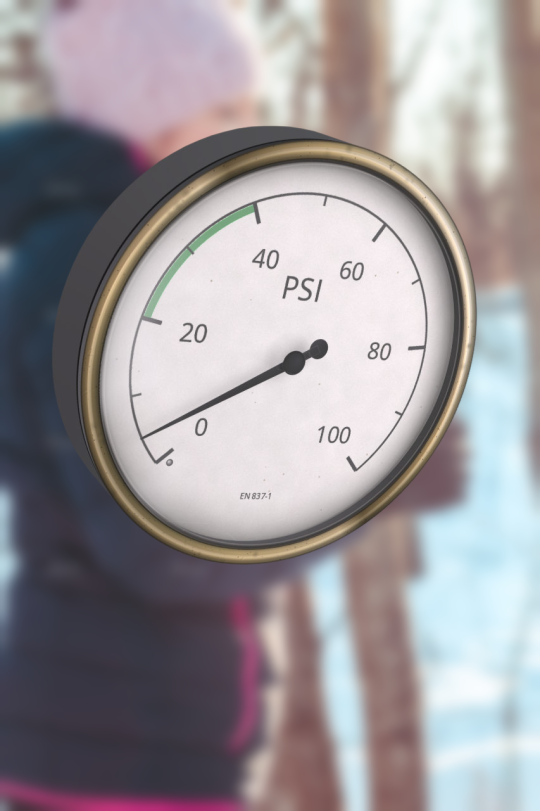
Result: 5,psi
